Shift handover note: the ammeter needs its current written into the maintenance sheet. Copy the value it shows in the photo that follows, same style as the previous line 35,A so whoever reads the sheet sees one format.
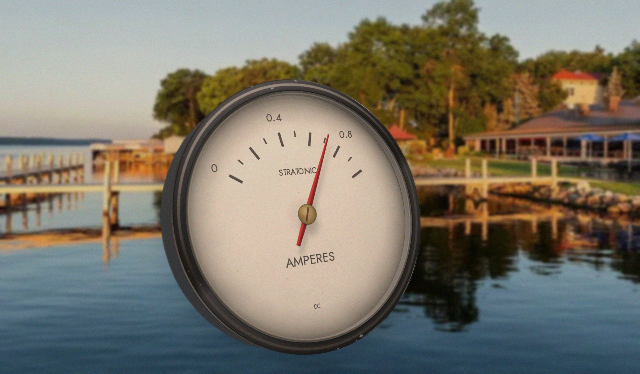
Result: 0.7,A
